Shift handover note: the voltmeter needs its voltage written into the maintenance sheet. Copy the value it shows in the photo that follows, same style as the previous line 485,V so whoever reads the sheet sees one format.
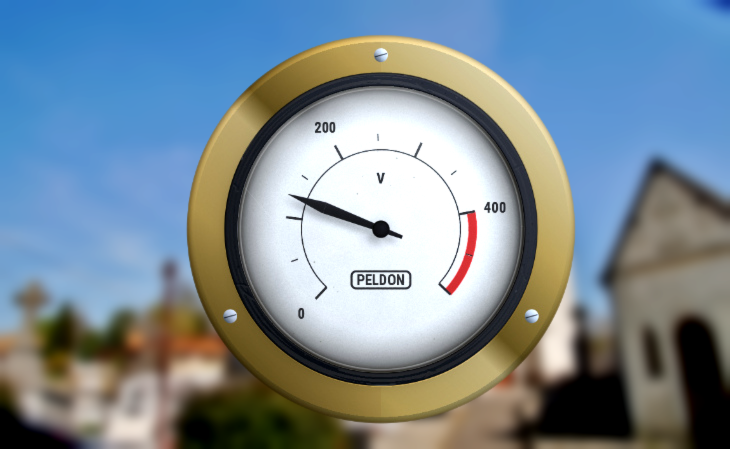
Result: 125,V
